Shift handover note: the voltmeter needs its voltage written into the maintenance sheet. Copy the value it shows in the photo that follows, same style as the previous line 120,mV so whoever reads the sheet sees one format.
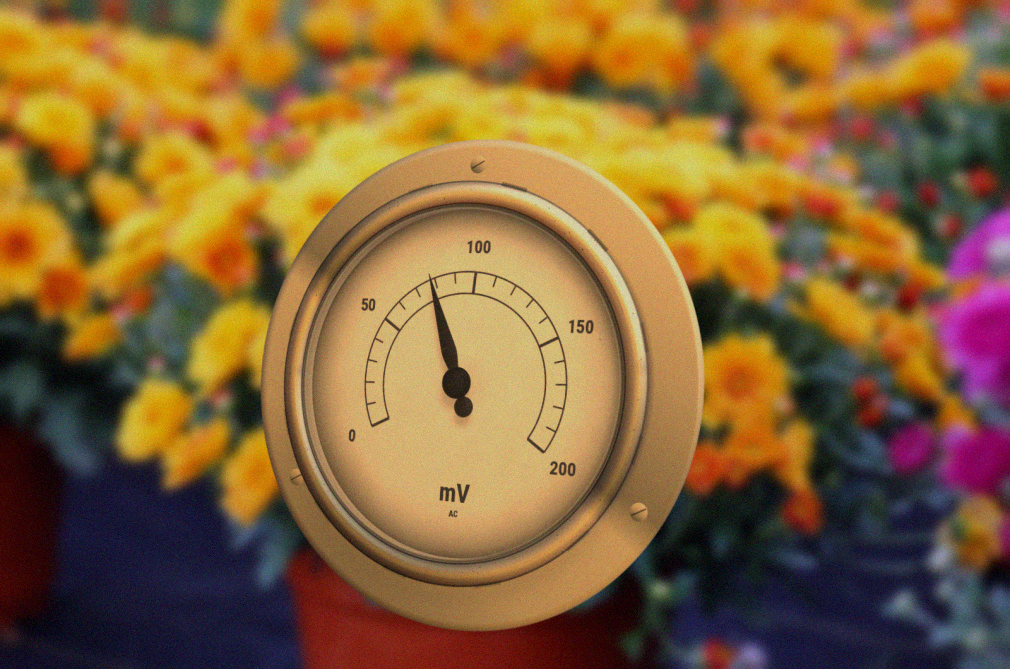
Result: 80,mV
